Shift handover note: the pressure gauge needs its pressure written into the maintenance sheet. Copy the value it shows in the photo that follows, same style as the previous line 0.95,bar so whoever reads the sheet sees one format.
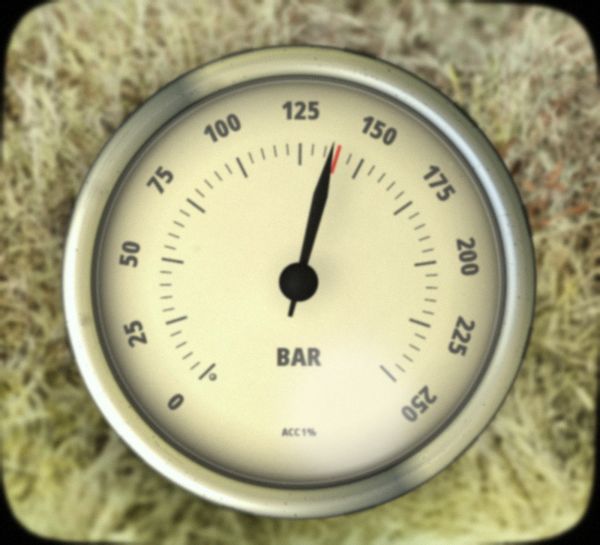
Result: 137.5,bar
